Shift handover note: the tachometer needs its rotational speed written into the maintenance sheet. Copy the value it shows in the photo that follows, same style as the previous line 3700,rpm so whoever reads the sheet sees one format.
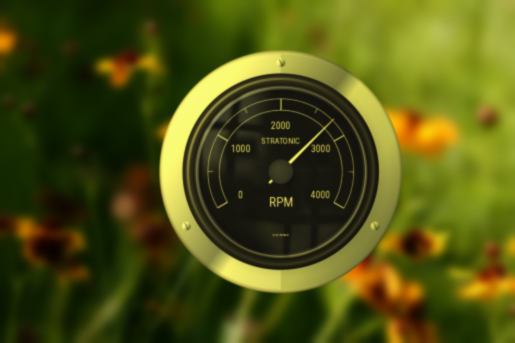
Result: 2750,rpm
